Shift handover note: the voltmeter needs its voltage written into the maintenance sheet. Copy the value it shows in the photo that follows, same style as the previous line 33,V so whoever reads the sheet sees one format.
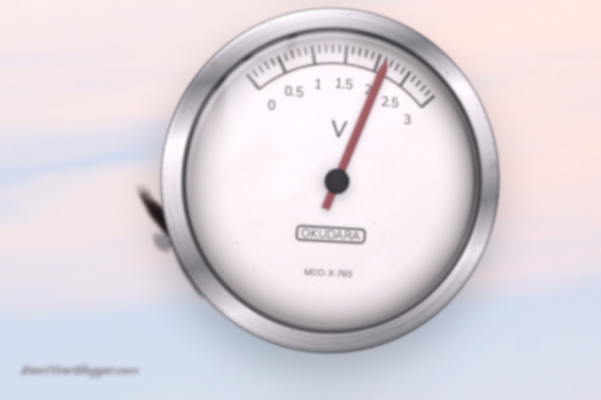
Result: 2.1,V
